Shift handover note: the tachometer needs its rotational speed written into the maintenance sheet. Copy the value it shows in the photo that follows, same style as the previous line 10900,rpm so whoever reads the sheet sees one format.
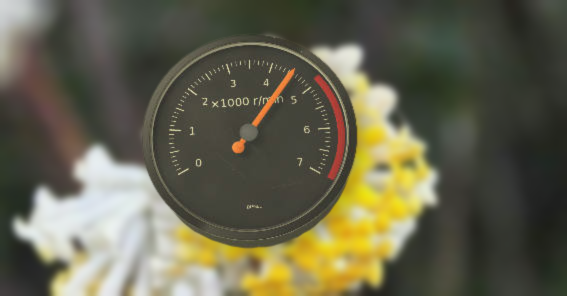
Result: 4500,rpm
